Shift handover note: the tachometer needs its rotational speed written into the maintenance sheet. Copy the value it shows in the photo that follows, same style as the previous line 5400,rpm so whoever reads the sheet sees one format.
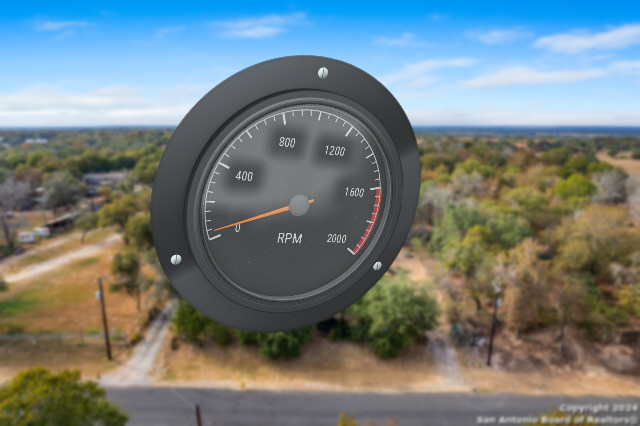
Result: 50,rpm
